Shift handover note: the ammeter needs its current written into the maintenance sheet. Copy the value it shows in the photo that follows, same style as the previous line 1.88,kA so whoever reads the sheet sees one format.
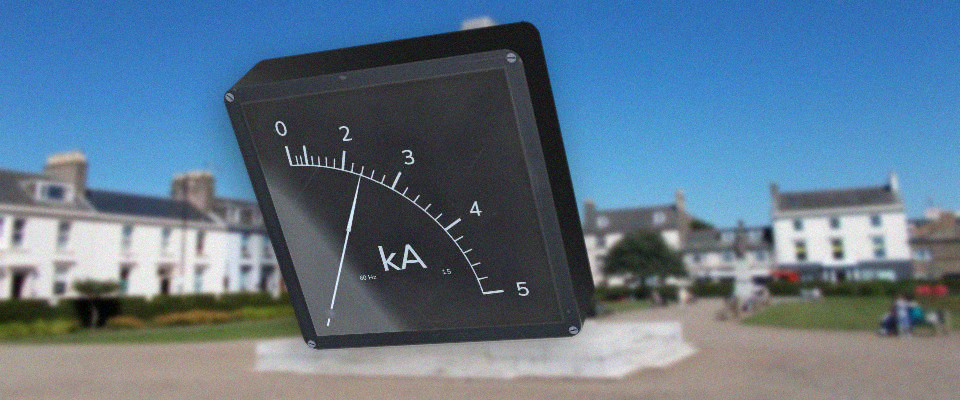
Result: 2.4,kA
